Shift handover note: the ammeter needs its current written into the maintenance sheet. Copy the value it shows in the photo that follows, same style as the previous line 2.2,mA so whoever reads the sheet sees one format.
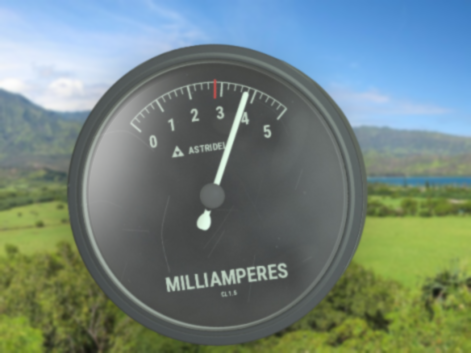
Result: 3.8,mA
